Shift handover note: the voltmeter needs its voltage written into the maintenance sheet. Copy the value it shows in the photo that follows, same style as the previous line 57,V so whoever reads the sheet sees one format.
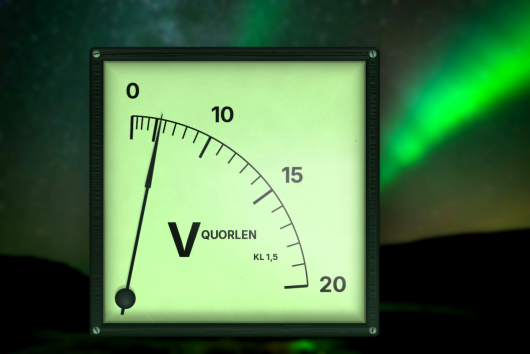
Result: 5.5,V
